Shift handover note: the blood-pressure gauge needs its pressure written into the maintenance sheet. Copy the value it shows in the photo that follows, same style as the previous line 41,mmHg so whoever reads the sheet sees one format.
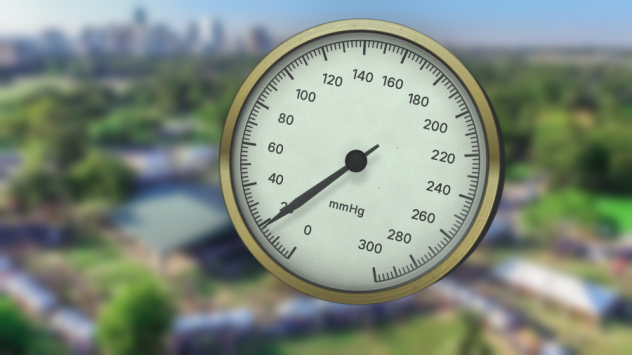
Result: 18,mmHg
